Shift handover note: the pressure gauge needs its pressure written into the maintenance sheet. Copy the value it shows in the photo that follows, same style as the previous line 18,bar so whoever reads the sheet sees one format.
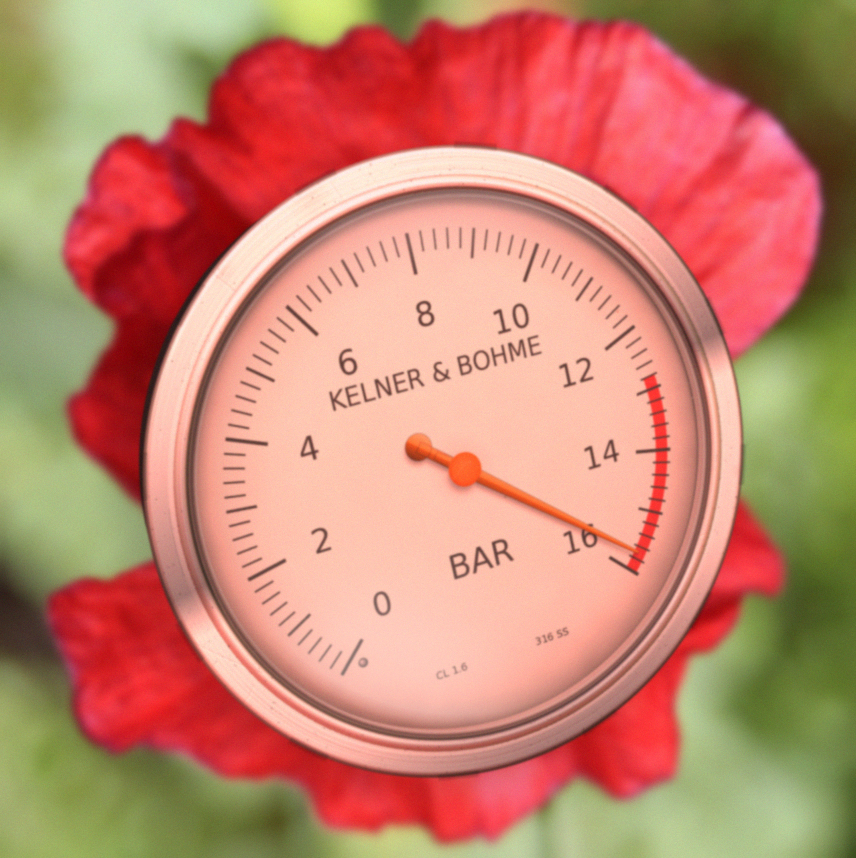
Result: 15.7,bar
